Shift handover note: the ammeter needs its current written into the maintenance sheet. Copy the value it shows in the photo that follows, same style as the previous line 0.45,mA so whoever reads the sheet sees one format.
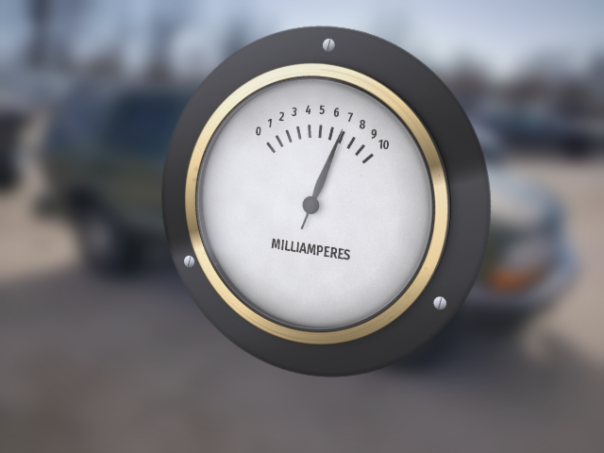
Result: 7,mA
